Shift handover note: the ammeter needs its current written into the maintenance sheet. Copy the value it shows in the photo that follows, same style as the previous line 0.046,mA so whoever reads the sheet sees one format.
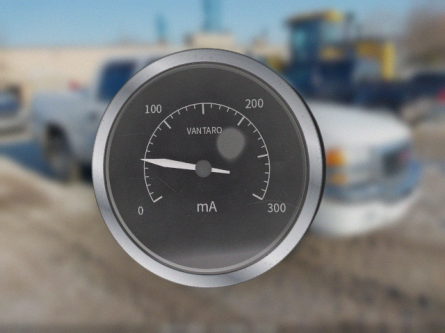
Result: 50,mA
